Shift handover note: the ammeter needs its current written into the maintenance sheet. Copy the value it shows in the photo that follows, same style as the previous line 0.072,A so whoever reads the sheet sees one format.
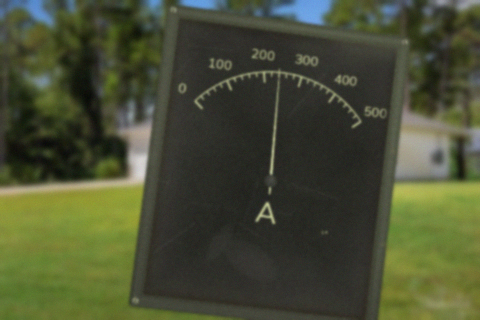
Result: 240,A
